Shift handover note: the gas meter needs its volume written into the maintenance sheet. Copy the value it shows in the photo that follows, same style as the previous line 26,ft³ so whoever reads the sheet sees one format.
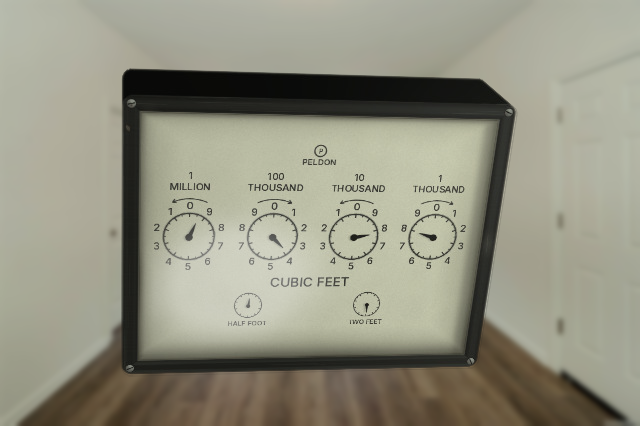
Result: 937800,ft³
